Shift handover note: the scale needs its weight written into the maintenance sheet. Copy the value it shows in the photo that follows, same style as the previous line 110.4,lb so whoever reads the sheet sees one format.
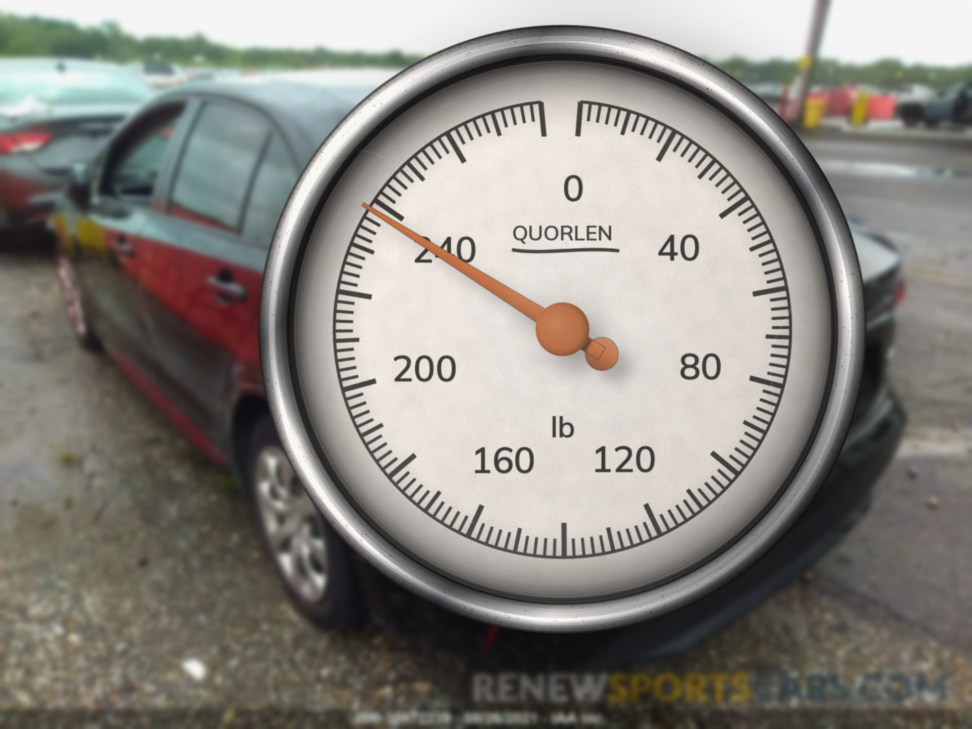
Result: 238,lb
